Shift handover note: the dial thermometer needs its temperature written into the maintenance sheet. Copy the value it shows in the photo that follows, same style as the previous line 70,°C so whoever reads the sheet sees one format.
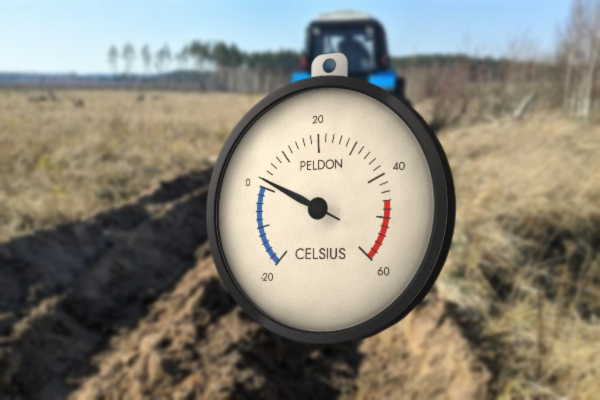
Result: 2,°C
